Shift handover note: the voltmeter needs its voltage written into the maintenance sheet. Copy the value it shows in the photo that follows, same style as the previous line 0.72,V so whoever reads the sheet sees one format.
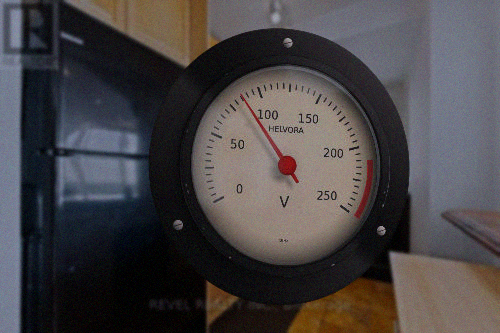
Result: 85,V
